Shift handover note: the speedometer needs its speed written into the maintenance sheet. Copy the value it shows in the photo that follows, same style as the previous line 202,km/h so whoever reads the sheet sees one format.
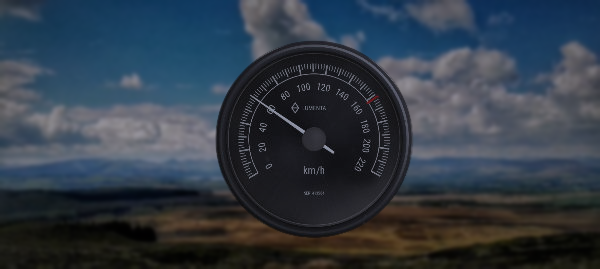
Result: 60,km/h
